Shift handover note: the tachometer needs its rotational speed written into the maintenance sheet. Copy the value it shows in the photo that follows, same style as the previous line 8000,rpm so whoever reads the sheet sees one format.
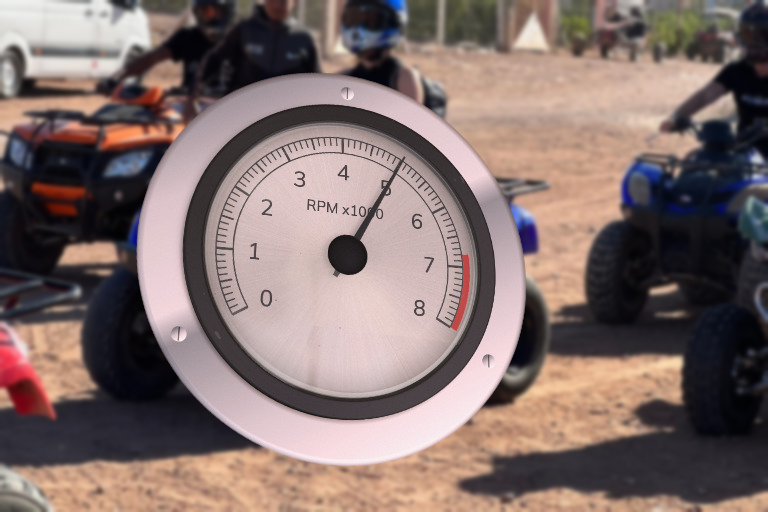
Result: 5000,rpm
